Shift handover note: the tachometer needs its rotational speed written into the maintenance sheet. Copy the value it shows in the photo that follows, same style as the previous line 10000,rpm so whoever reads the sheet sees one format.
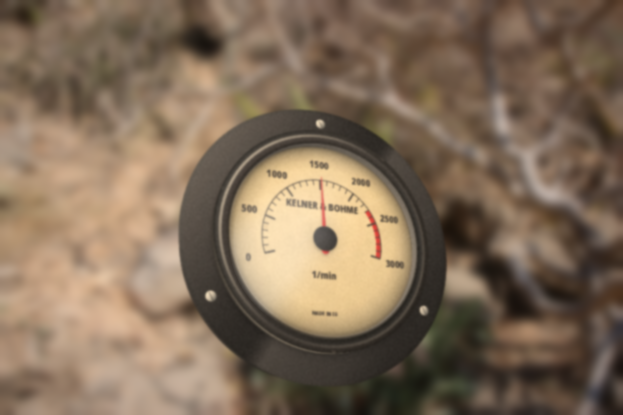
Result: 1500,rpm
